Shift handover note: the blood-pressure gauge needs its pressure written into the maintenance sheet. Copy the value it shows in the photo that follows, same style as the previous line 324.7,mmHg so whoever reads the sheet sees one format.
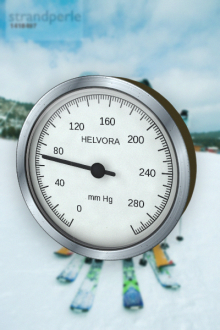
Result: 70,mmHg
